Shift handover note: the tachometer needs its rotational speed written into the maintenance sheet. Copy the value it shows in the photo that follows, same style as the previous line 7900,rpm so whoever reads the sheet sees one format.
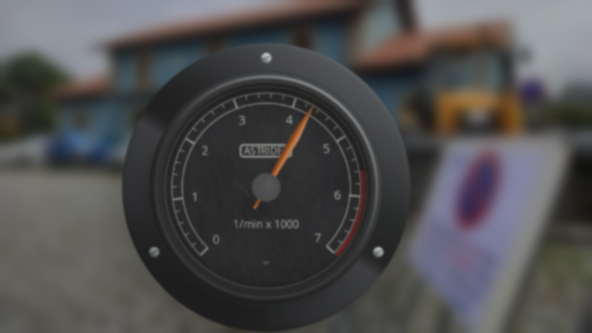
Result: 4300,rpm
